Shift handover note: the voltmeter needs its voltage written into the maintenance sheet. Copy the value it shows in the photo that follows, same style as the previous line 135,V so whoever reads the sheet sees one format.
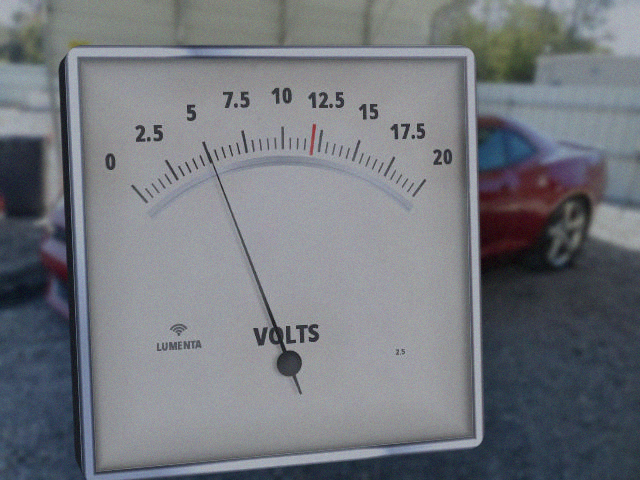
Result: 5,V
